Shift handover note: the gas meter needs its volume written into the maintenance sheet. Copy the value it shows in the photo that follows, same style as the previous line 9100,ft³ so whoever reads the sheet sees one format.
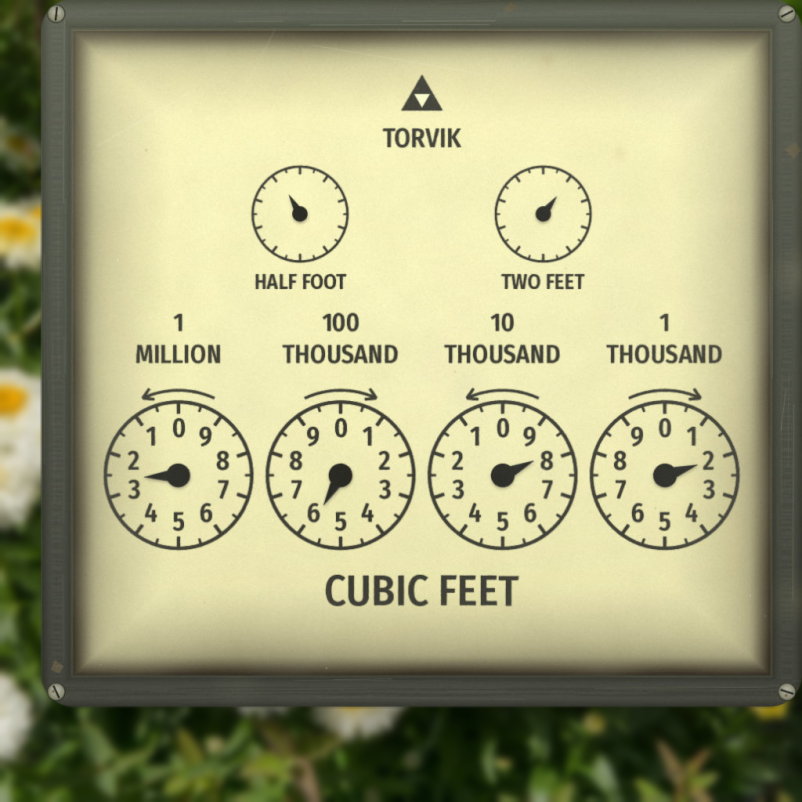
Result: 258200,ft³
